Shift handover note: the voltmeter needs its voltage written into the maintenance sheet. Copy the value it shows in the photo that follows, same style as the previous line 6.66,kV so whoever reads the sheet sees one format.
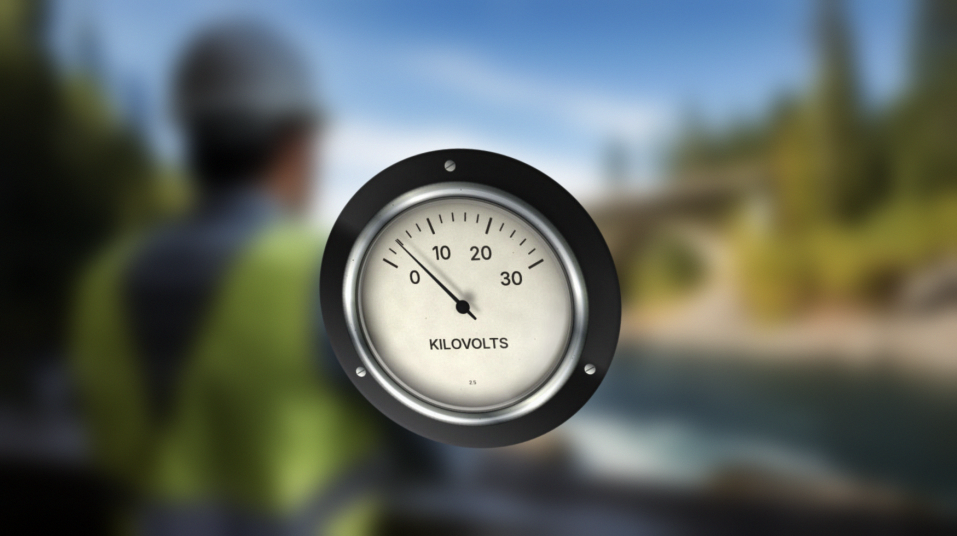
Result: 4,kV
